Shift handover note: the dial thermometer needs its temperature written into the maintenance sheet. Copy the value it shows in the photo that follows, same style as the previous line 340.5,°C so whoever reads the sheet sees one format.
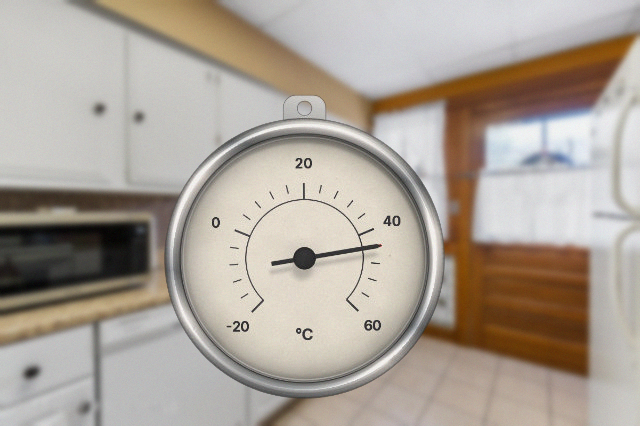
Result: 44,°C
